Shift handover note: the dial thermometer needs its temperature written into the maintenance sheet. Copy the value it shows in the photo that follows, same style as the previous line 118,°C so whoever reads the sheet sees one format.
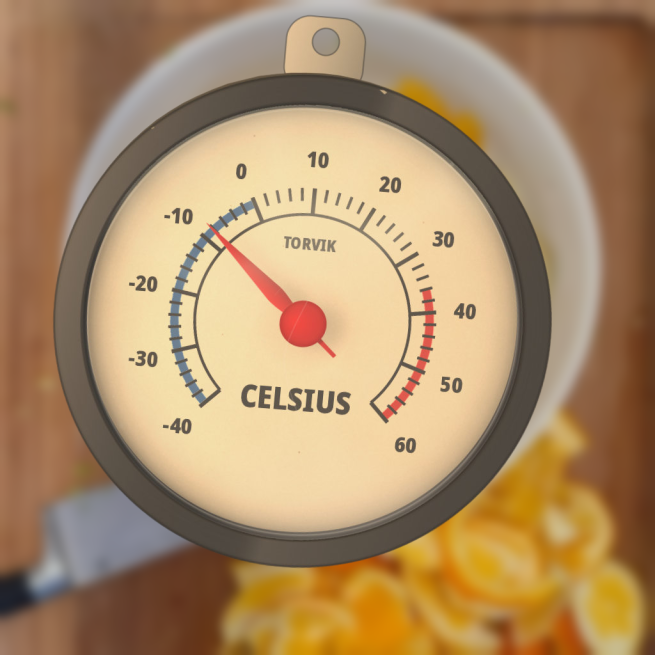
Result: -8,°C
